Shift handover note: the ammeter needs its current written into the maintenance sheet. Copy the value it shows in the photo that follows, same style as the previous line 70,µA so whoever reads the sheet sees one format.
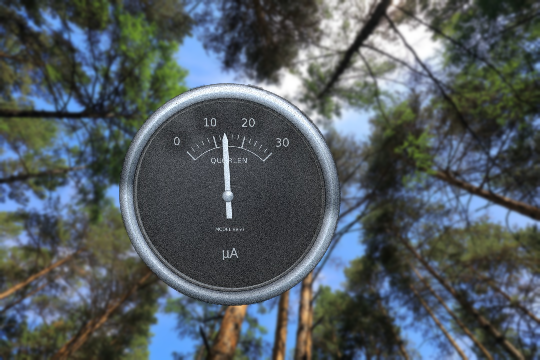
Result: 14,µA
